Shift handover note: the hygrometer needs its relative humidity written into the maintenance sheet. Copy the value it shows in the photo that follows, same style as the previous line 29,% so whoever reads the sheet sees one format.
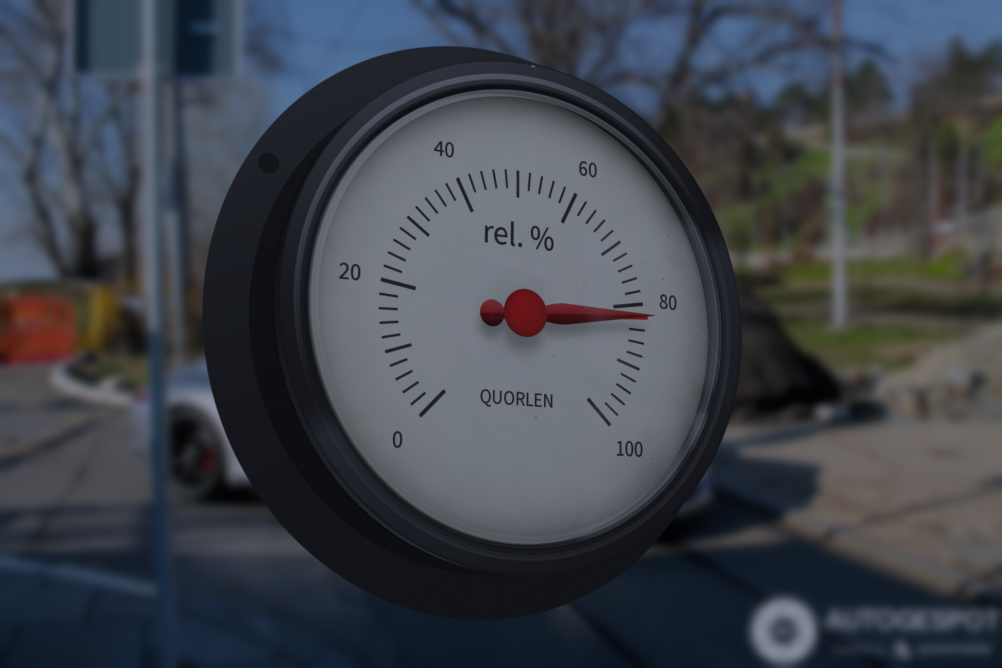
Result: 82,%
